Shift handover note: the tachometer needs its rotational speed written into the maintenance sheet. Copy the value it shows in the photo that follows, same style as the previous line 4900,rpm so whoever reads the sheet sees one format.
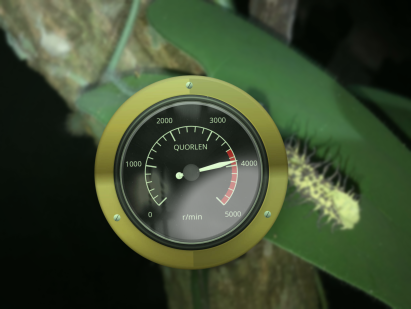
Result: 3900,rpm
